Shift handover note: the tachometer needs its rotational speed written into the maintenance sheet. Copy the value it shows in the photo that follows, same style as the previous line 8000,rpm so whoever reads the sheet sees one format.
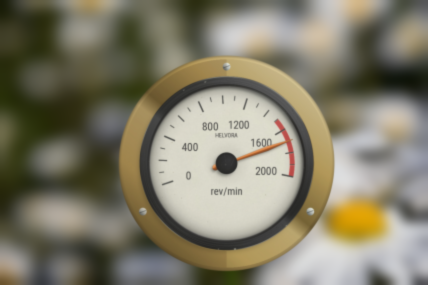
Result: 1700,rpm
